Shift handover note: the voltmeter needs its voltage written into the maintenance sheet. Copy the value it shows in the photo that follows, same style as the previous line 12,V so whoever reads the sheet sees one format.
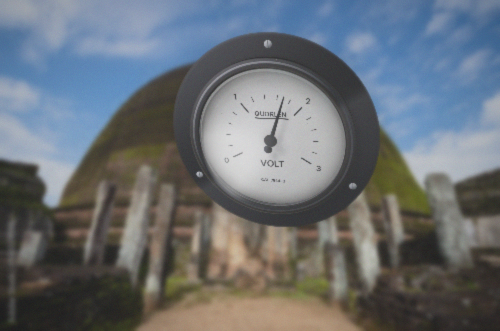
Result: 1.7,V
